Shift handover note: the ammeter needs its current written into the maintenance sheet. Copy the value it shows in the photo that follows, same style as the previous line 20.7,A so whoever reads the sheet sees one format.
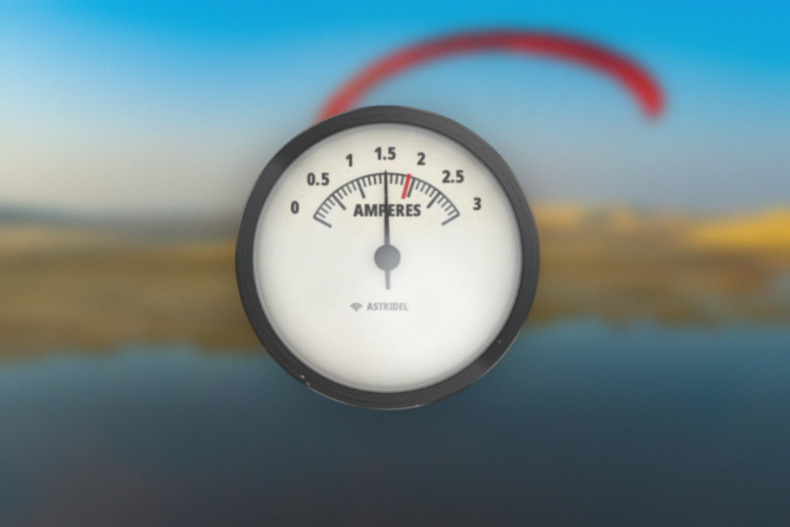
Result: 1.5,A
